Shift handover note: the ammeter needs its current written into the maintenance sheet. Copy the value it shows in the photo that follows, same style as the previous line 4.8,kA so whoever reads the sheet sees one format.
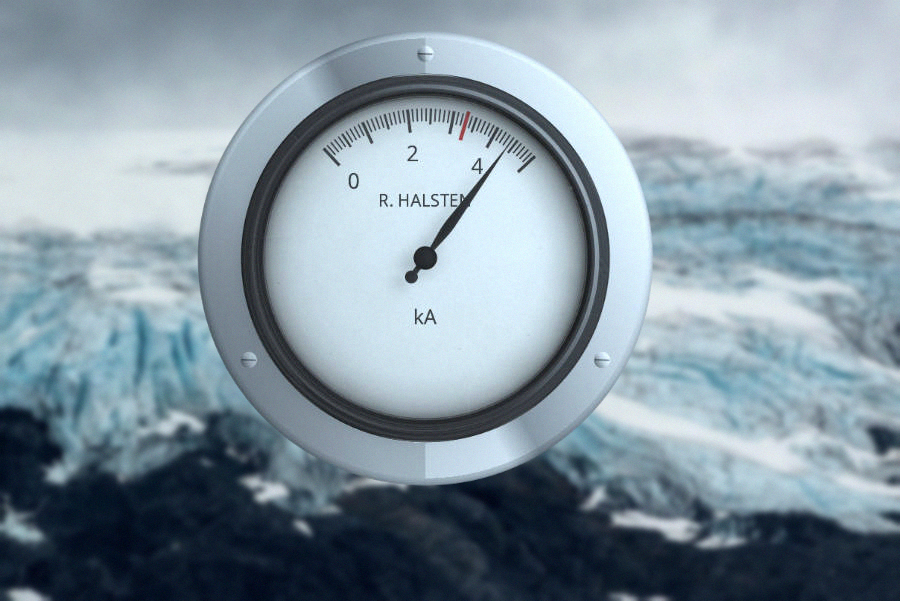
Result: 4.4,kA
